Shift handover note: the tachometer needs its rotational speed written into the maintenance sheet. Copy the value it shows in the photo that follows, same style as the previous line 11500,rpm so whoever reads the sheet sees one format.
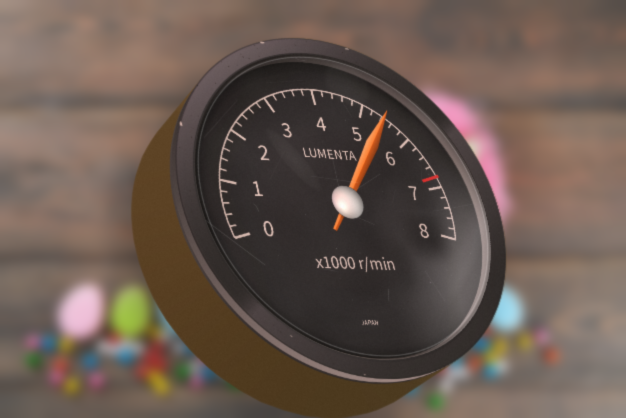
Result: 5400,rpm
